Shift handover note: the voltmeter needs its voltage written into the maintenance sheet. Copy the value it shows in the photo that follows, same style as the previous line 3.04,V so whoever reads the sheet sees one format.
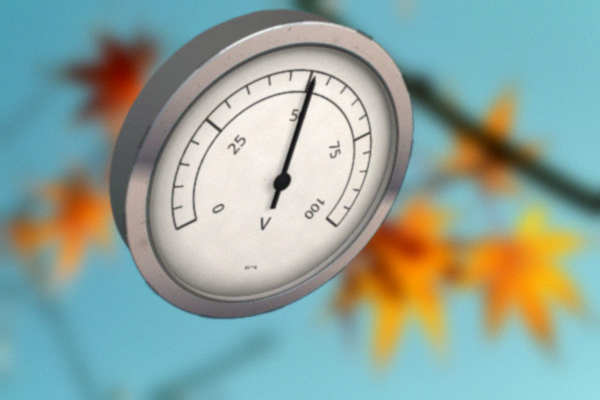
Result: 50,V
